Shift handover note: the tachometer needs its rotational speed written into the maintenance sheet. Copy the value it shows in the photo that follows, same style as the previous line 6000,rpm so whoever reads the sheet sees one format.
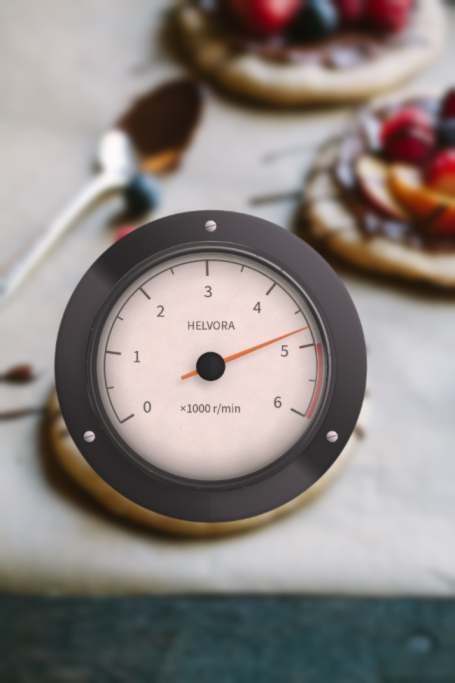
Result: 4750,rpm
